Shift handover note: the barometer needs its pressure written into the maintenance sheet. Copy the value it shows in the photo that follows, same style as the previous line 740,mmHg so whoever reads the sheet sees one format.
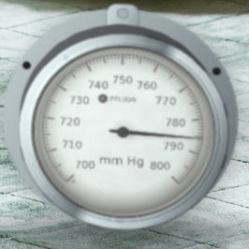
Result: 785,mmHg
